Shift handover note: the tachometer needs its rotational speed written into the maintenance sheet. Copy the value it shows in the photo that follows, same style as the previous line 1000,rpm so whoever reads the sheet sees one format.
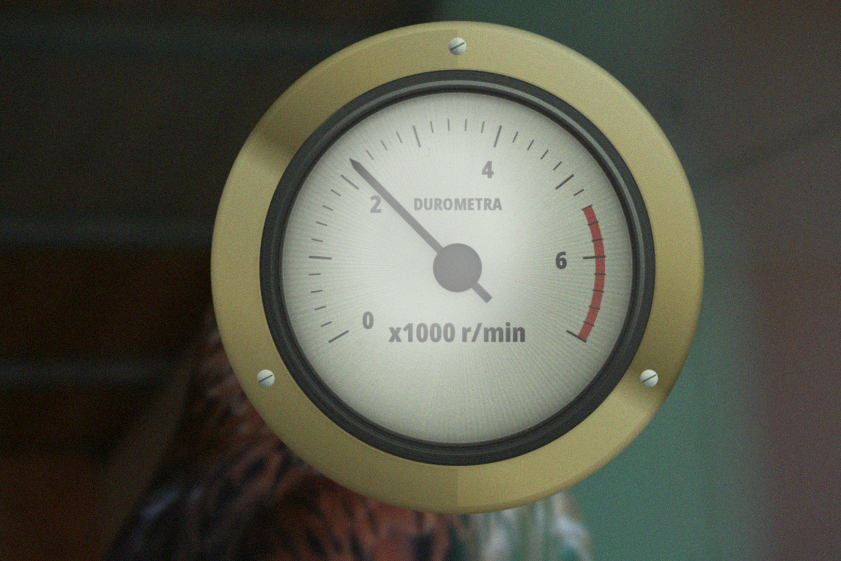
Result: 2200,rpm
